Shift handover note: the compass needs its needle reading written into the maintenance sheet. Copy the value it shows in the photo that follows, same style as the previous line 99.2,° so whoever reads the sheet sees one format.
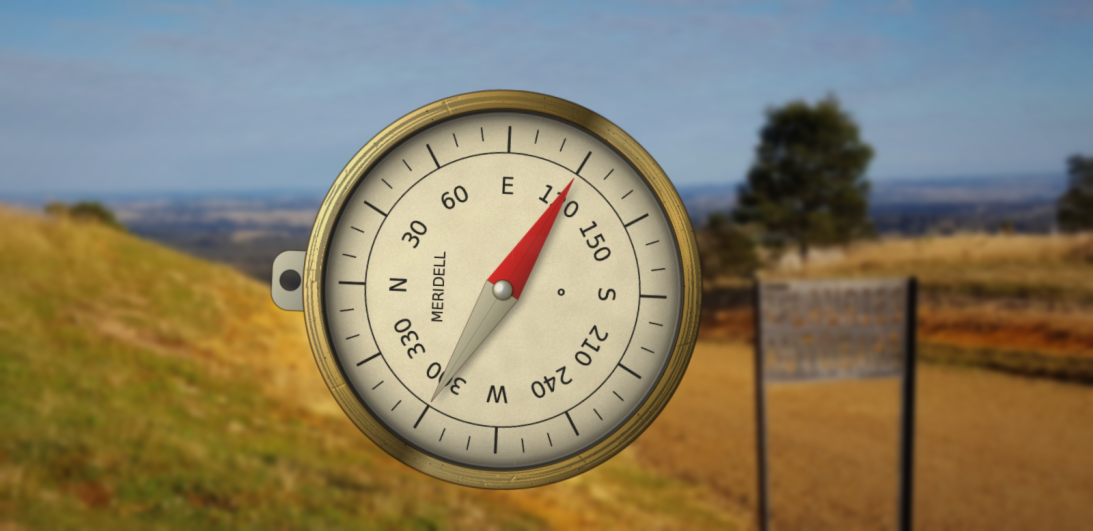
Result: 120,°
